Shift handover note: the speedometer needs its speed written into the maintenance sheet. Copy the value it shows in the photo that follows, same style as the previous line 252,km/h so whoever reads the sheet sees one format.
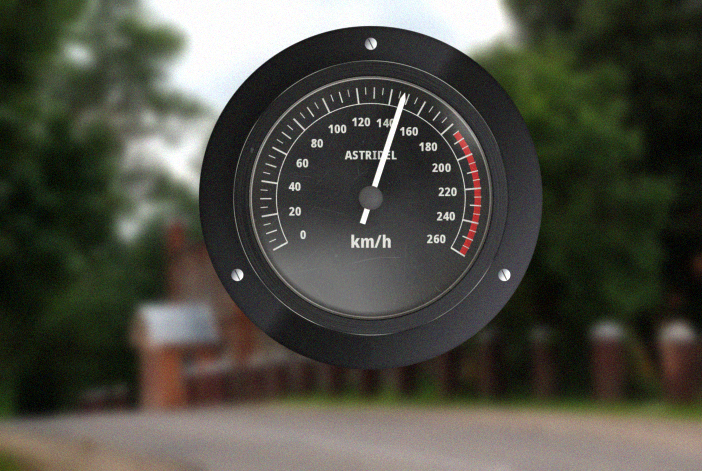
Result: 147.5,km/h
